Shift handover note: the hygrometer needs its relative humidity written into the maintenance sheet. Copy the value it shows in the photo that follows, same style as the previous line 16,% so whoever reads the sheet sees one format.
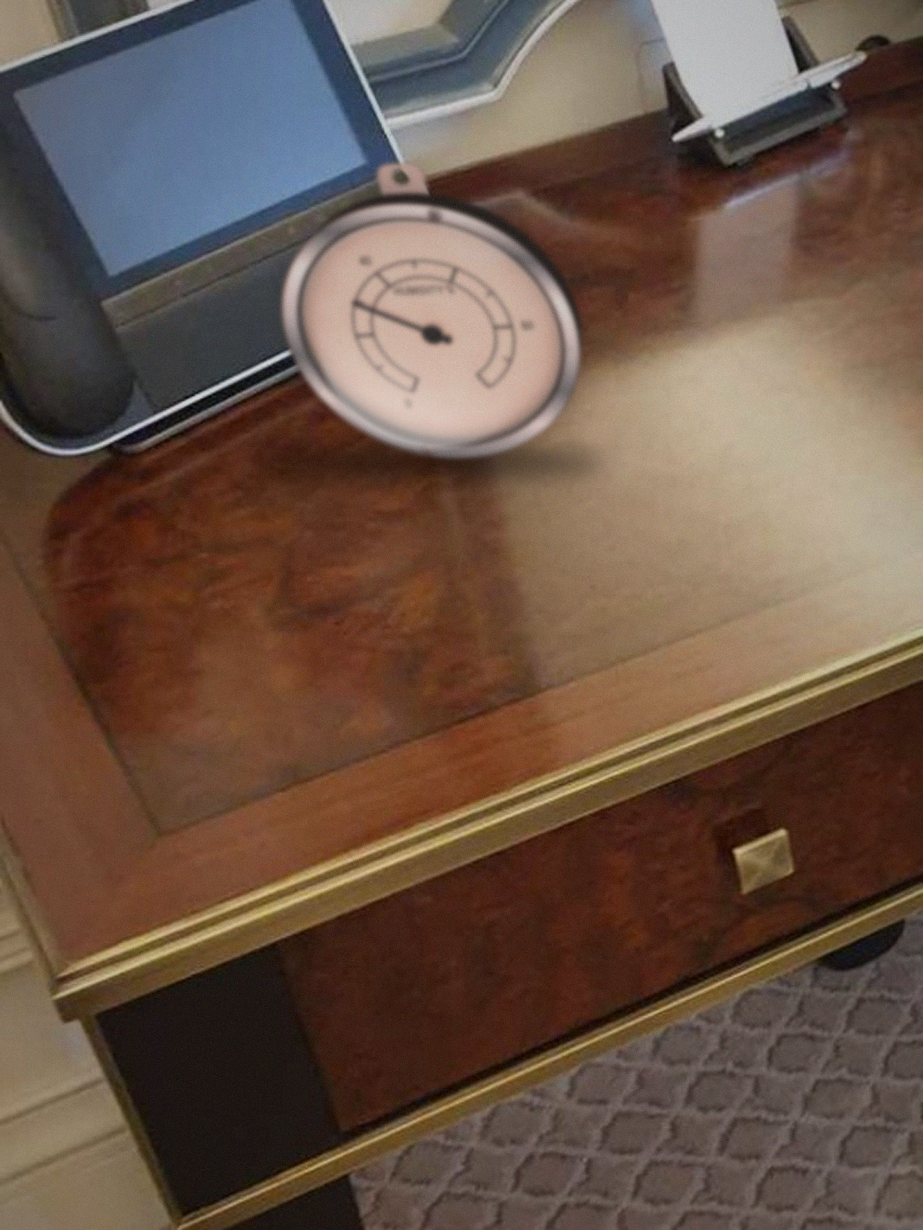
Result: 30,%
